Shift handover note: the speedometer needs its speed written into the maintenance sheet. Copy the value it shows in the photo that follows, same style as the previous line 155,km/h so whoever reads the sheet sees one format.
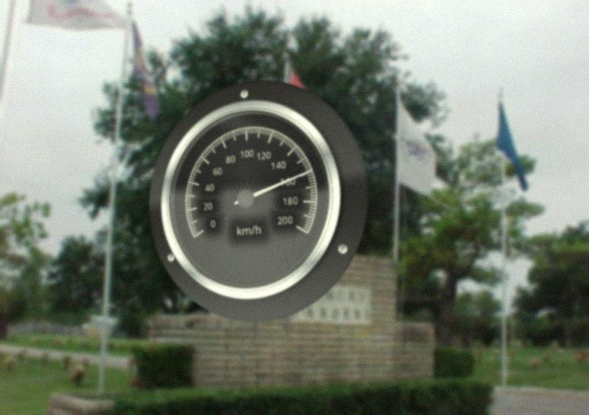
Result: 160,km/h
